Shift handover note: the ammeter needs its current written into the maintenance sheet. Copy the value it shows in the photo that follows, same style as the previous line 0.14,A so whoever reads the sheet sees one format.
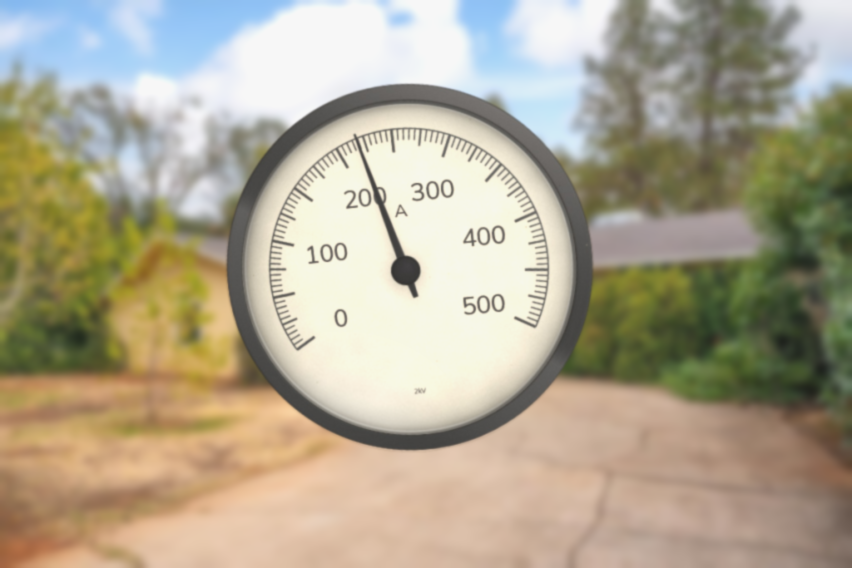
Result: 220,A
